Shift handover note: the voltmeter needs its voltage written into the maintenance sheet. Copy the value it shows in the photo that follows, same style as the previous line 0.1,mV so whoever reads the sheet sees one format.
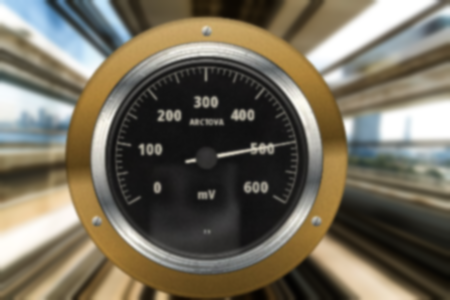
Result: 500,mV
